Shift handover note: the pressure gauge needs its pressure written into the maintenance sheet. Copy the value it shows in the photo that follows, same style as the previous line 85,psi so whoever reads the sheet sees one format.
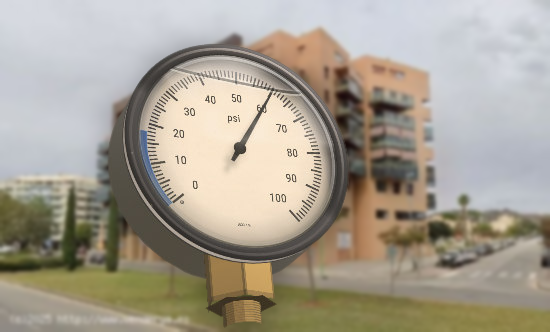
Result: 60,psi
